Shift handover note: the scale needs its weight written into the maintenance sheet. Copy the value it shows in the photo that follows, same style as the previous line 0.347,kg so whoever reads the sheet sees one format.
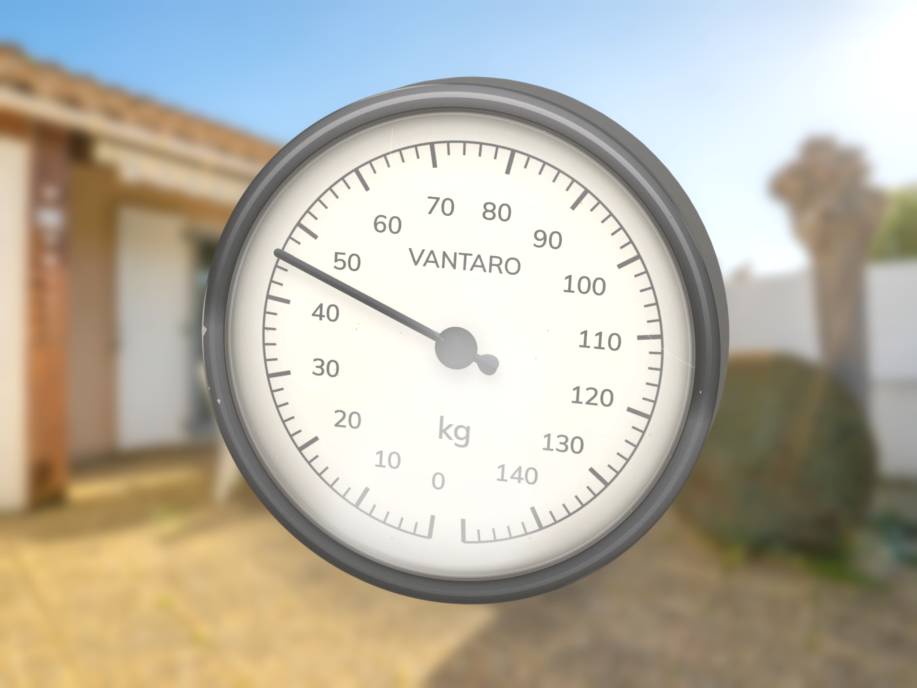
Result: 46,kg
